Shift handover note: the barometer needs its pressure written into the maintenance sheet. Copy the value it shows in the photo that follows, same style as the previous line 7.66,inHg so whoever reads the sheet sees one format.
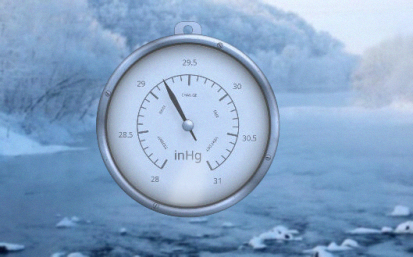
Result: 29.2,inHg
